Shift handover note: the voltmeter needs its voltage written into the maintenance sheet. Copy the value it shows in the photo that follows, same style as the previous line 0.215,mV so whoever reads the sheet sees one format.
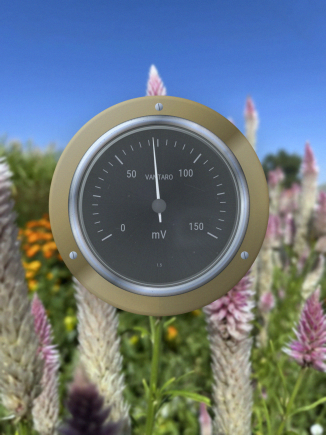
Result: 72.5,mV
